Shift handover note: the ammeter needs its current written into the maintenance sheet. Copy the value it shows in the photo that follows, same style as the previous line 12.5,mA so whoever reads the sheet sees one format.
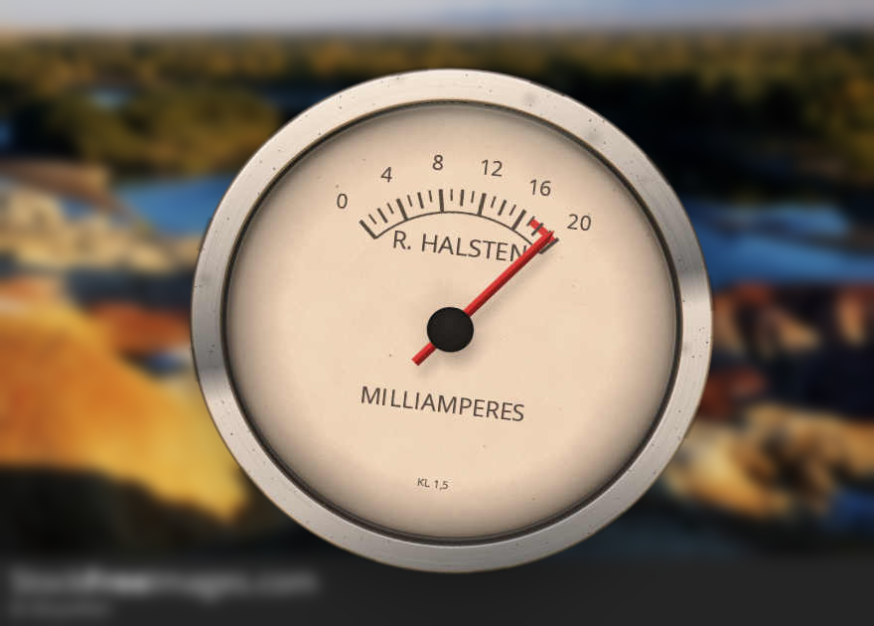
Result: 19,mA
